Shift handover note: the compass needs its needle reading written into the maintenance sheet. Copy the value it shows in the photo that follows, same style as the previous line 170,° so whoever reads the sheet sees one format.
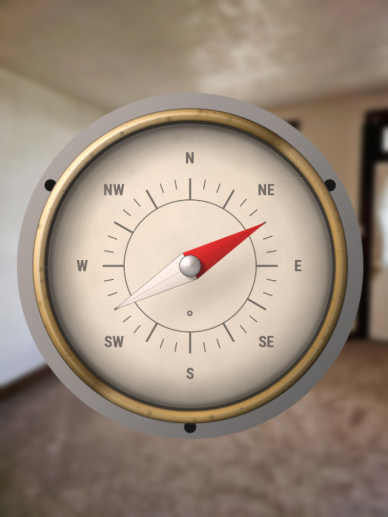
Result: 60,°
